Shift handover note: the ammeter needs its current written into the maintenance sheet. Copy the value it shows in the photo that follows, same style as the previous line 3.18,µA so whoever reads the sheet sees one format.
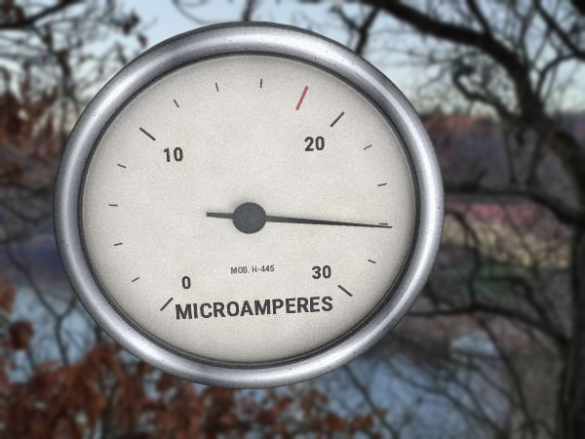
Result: 26,µA
